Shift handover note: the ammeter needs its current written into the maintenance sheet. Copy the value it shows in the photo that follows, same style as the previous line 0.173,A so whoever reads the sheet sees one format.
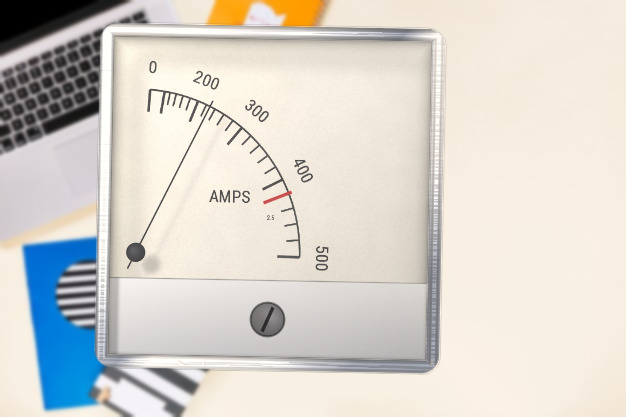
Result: 230,A
